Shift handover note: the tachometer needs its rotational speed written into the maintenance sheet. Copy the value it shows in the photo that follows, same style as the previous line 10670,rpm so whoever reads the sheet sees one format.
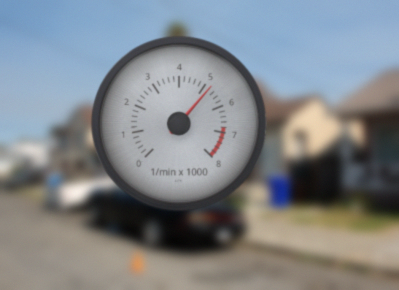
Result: 5200,rpm
